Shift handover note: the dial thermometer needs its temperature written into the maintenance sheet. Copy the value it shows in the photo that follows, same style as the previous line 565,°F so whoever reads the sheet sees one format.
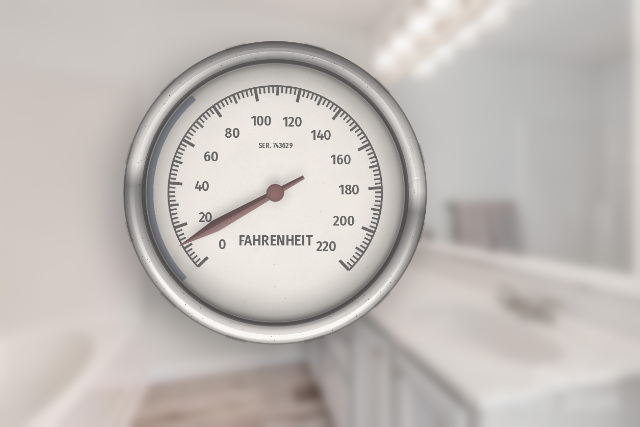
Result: 12,°F
